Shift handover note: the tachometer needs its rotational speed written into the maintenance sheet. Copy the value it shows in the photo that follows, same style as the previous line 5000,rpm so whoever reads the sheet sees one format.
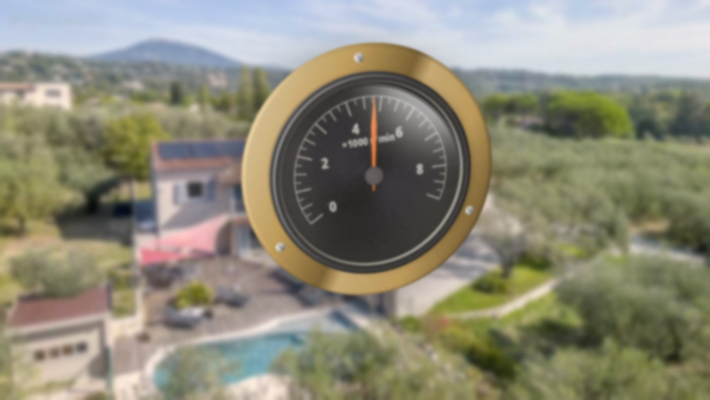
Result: 4750,rpm
